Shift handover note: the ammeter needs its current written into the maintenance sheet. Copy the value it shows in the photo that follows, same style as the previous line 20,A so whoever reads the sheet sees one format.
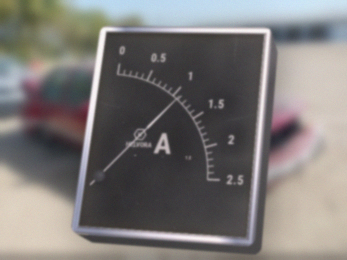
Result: 1.1,A
